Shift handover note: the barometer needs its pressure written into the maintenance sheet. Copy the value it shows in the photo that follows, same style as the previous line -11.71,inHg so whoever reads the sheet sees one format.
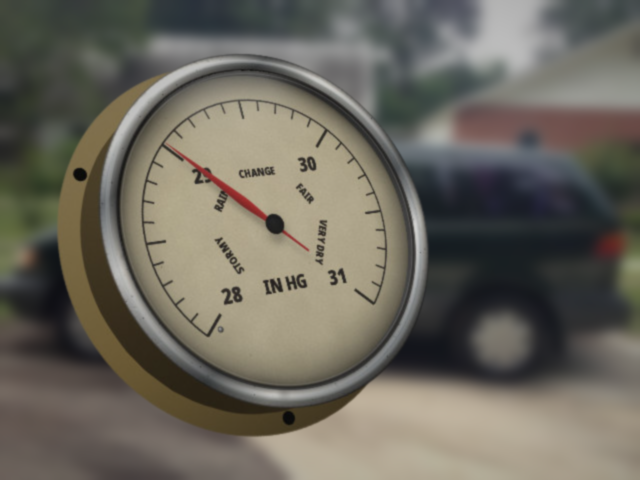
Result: 29,inHg
